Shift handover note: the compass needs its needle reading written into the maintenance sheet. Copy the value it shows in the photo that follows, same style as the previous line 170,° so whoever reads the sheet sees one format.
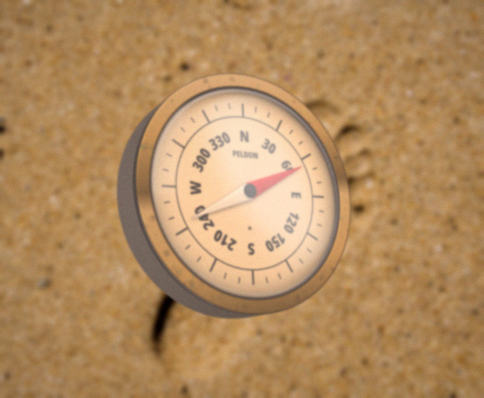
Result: 65,°
